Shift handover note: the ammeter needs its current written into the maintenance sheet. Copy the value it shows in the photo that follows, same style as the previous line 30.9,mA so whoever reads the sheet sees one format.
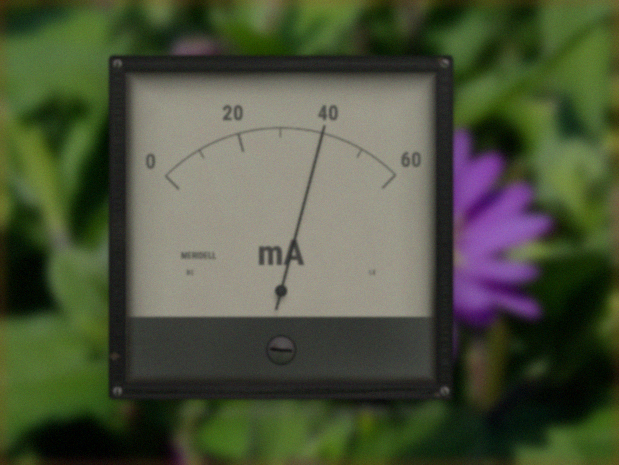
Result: 40,mA
